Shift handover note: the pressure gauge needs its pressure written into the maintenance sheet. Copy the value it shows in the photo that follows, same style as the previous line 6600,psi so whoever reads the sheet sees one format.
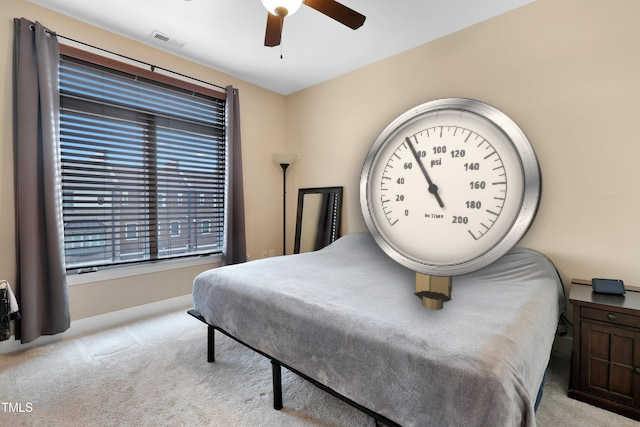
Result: 75,psi
